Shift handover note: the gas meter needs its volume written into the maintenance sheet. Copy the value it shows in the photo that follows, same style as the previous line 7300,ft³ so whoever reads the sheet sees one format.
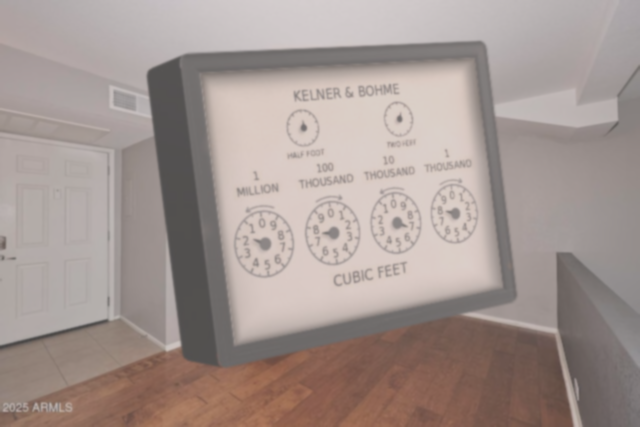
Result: 176800,ft³
